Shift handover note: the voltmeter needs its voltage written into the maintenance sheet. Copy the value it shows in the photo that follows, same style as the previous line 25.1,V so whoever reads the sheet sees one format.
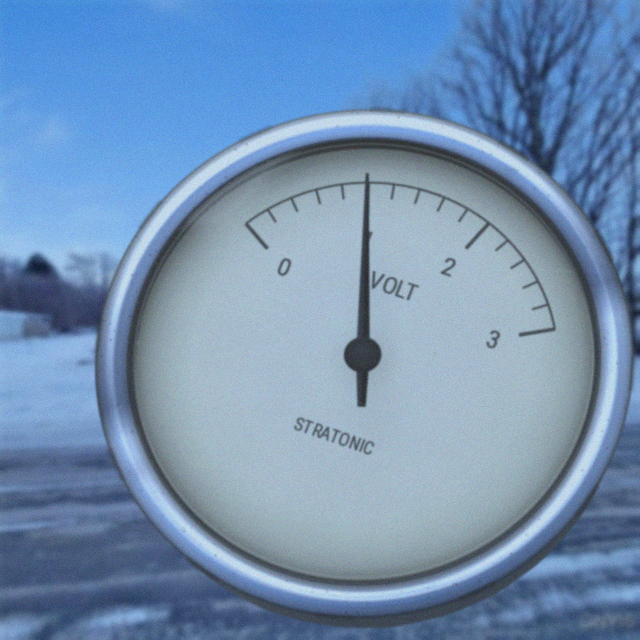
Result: 1,V
